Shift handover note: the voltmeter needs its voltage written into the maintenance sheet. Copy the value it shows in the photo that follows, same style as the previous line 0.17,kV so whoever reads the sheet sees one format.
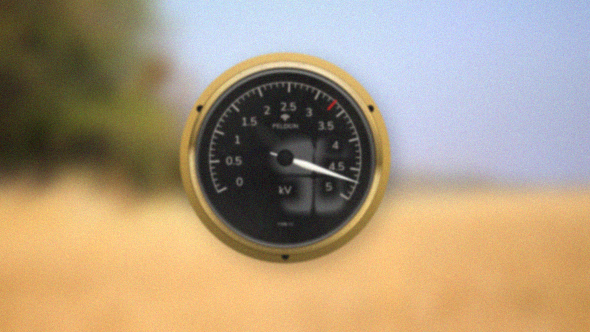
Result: 4.7,kV
